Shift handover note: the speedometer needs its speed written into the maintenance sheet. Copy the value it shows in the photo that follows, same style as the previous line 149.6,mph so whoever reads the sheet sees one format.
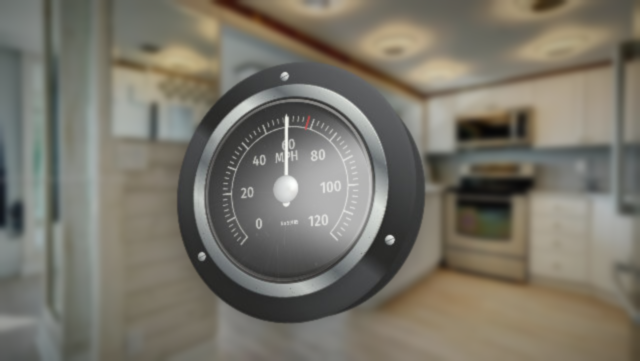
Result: 60,mph
